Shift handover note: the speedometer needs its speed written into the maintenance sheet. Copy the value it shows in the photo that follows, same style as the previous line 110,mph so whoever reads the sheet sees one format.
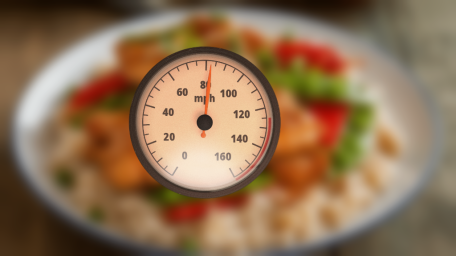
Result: 82.5,mph
